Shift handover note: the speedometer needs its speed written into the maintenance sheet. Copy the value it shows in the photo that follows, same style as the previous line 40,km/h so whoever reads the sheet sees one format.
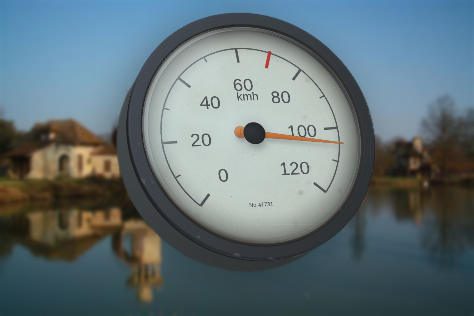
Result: 105,km/h
